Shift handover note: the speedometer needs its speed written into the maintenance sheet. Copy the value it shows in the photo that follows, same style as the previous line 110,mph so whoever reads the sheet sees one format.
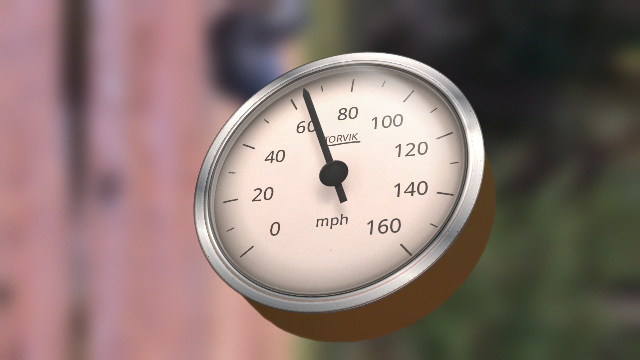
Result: 65,mph
